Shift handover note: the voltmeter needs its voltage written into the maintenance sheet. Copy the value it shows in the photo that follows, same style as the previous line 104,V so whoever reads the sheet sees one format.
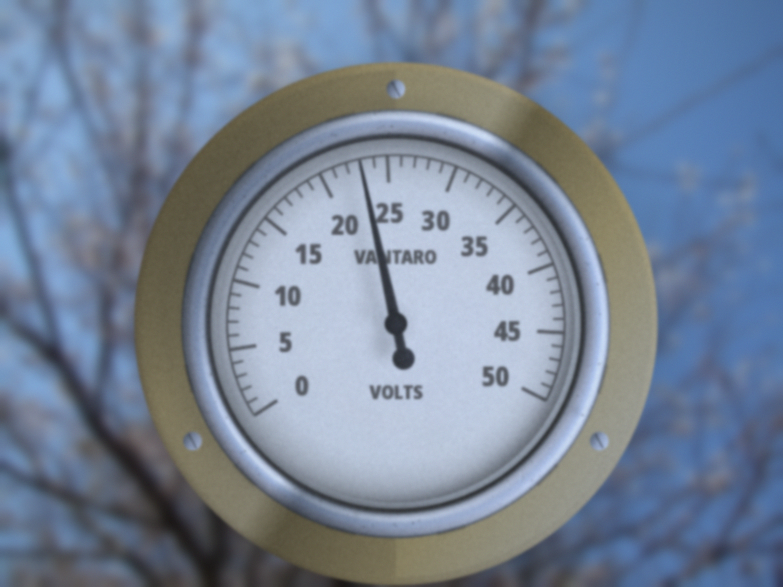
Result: 23,V
